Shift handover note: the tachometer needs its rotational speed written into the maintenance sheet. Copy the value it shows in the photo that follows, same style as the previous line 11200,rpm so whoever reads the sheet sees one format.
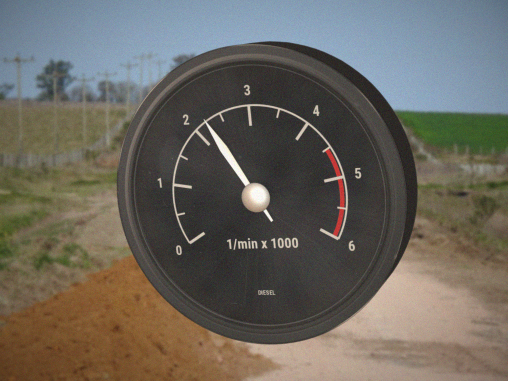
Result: 2250,rpm
